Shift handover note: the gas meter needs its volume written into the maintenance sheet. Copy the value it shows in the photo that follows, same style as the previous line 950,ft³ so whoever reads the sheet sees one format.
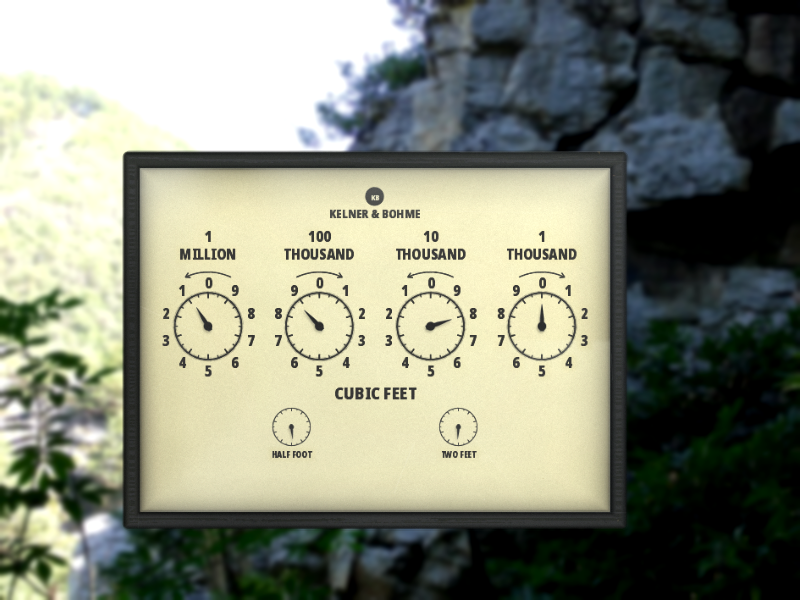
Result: 88000,ft³
